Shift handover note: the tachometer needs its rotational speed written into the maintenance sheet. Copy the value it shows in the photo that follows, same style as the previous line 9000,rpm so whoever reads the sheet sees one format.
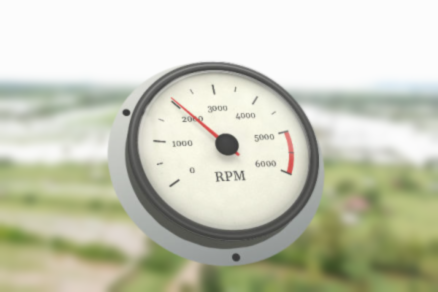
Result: 2000,rpm
